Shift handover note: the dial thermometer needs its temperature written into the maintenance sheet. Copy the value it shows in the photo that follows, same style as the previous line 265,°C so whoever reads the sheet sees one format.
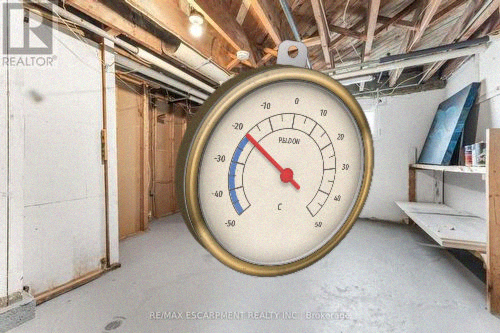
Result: -20,°C
